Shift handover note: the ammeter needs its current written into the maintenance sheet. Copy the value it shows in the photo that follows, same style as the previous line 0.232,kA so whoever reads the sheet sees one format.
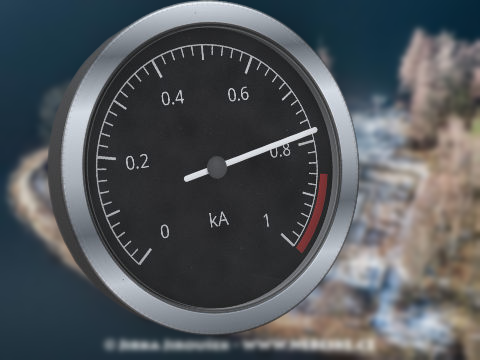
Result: 0.78,kA
